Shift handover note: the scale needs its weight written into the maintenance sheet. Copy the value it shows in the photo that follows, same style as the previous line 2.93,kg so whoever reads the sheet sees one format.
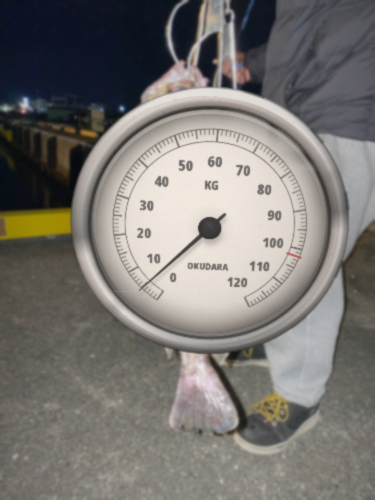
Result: 5,kg
